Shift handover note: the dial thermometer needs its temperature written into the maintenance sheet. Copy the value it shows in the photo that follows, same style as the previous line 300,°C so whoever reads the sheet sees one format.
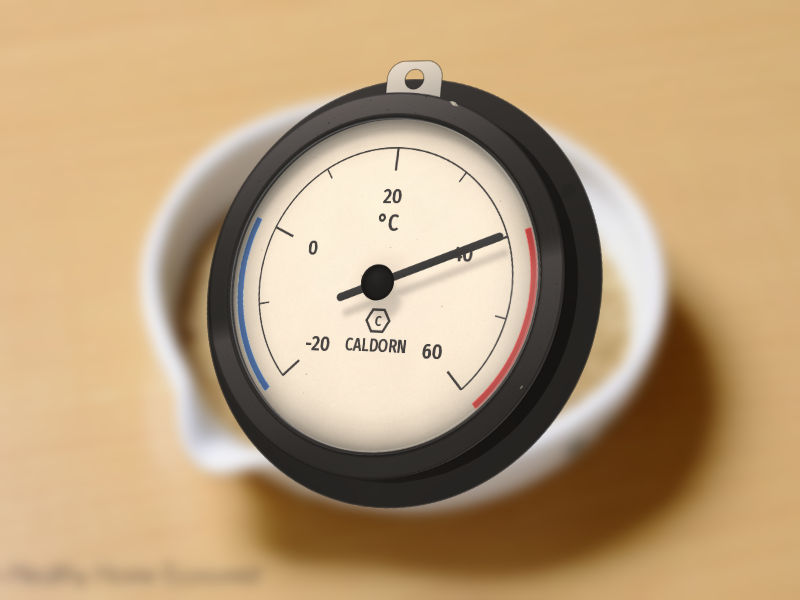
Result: 40,°C
